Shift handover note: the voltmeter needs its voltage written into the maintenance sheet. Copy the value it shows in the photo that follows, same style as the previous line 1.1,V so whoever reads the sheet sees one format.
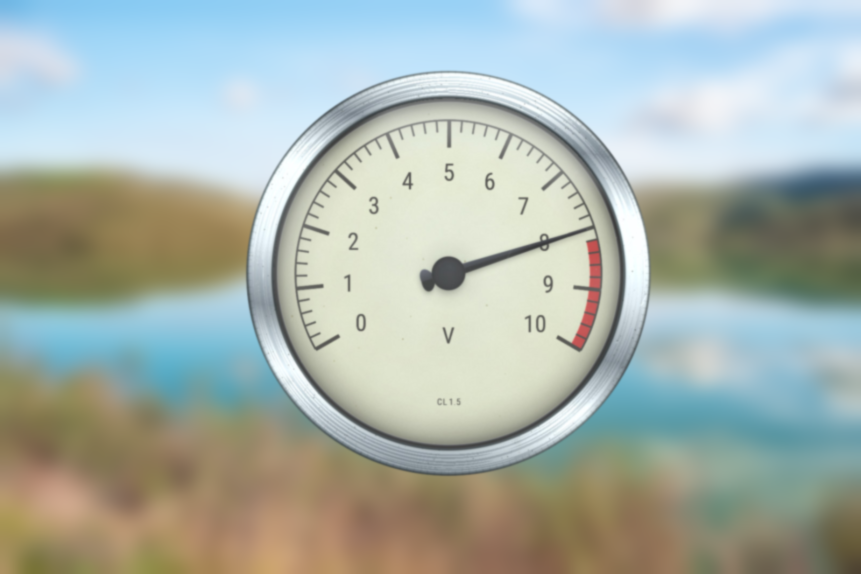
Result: 8,V
